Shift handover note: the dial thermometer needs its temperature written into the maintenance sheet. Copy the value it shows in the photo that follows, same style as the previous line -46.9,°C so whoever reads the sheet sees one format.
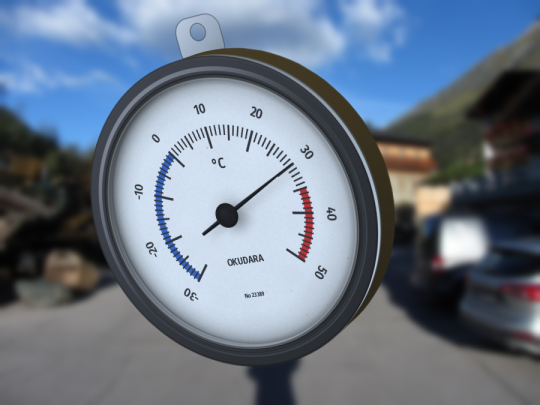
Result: 30,°C
